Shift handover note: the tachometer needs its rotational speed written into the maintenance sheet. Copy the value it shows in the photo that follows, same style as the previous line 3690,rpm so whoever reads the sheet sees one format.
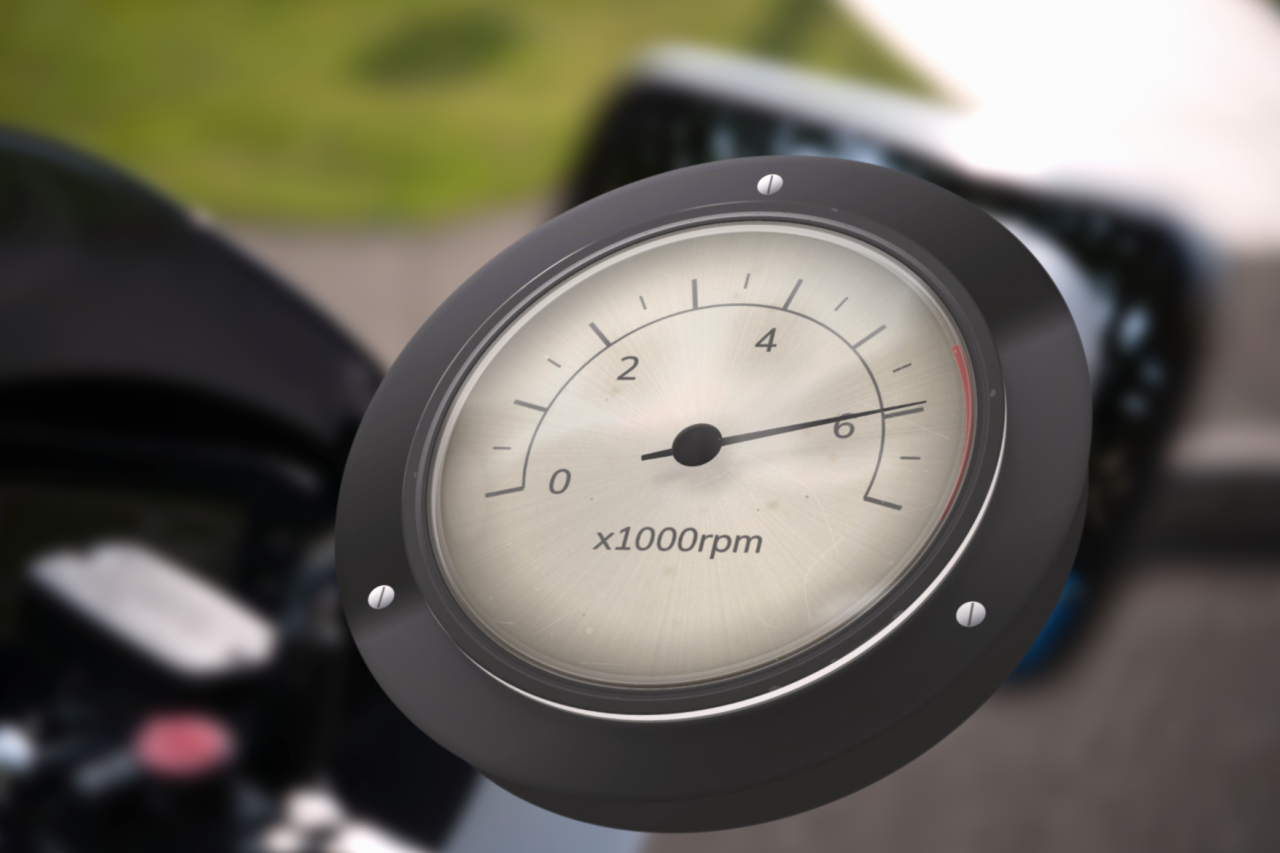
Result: 6000,rpm
